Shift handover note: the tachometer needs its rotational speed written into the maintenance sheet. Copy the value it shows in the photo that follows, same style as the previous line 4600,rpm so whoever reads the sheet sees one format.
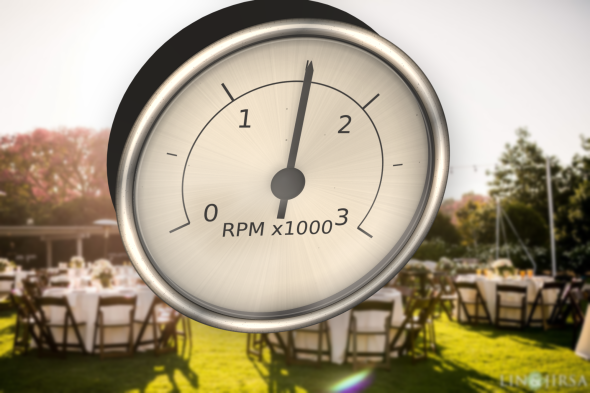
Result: 1500,rpm
